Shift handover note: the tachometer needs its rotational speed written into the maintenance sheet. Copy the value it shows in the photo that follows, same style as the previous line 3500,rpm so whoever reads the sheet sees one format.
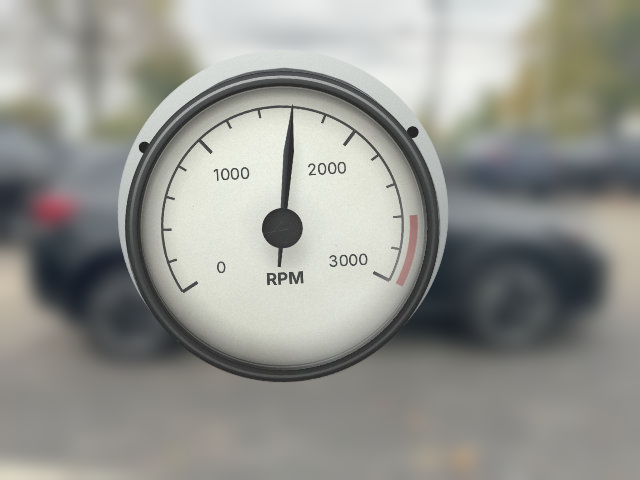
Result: 1600,rpm
